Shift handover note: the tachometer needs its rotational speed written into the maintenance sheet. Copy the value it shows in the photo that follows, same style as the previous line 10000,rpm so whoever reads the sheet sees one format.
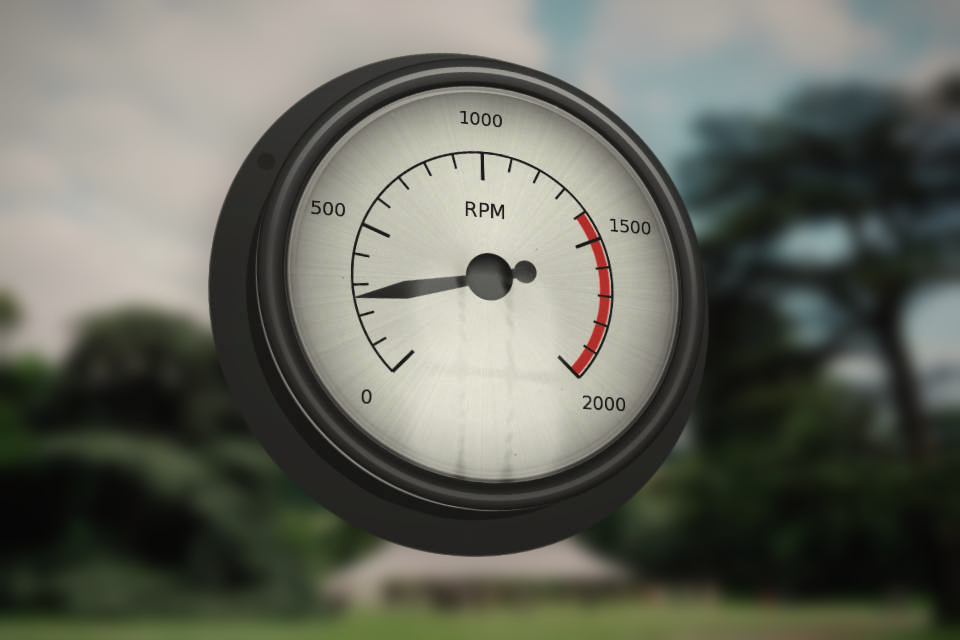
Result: 250,rpm
